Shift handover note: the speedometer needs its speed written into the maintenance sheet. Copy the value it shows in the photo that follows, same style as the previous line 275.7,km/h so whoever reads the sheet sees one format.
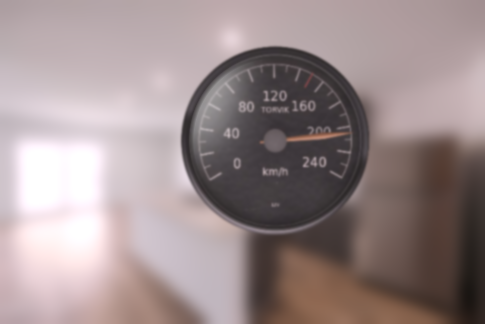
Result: 205,km/h
